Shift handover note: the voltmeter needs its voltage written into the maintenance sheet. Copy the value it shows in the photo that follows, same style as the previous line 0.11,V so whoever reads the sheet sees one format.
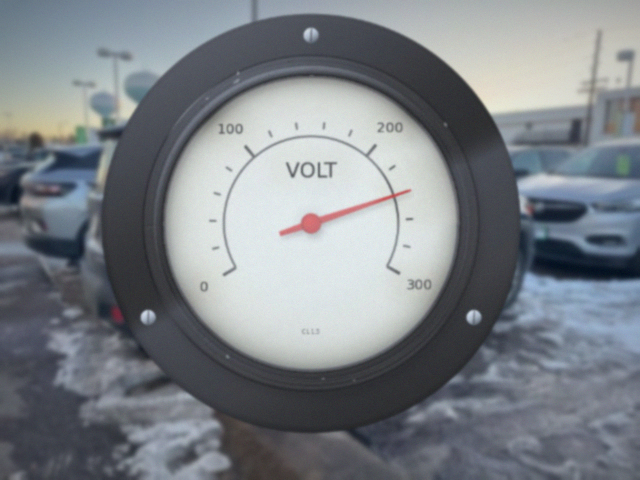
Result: 240,V
